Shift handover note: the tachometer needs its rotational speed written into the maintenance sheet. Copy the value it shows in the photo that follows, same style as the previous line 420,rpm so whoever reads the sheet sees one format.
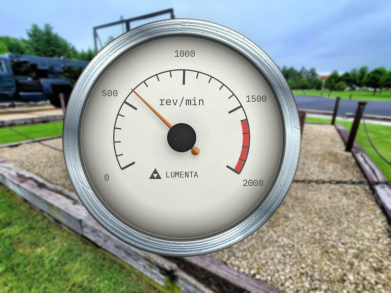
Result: 600,rpm
